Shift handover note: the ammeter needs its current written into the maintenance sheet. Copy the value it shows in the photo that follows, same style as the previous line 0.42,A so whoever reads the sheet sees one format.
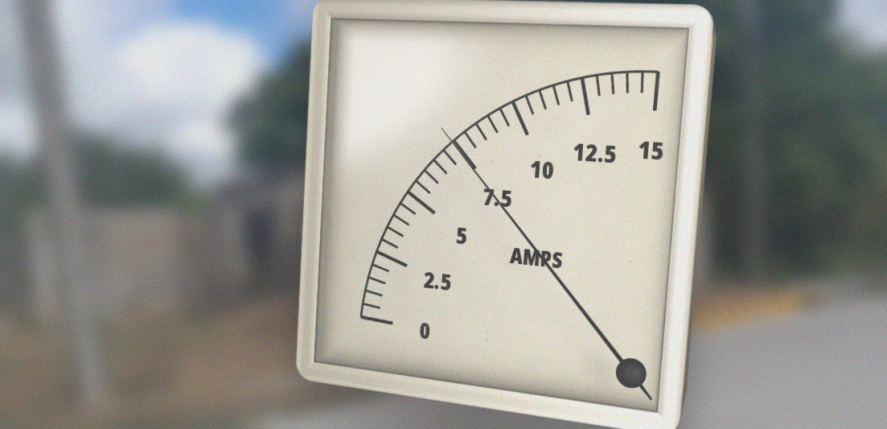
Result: 7.5,A
